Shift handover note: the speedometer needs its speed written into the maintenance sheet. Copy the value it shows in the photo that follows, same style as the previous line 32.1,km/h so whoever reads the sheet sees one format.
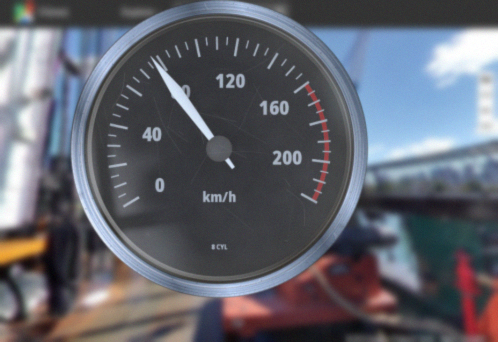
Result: 77.5,km/h
